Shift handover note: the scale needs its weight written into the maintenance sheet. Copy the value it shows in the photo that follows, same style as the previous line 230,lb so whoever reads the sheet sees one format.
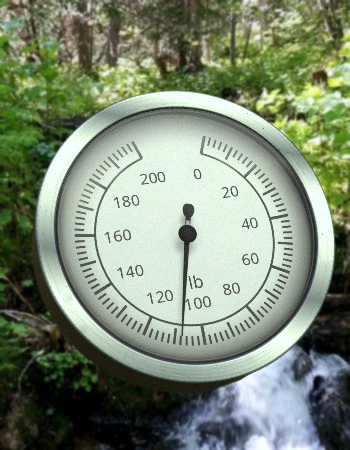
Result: 108,lb
